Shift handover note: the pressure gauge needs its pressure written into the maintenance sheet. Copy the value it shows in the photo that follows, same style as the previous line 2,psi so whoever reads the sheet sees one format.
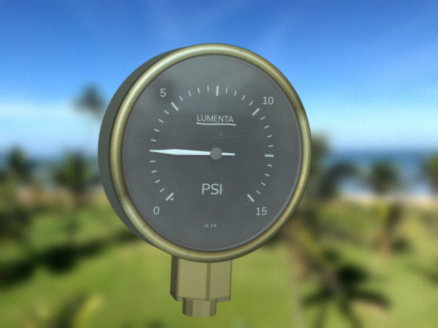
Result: 2.5,psi
